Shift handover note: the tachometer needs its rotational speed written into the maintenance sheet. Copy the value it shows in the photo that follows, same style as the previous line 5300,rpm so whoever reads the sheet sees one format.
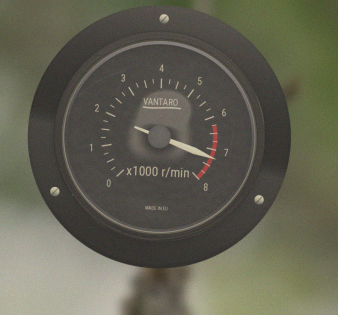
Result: 7250,rpm
